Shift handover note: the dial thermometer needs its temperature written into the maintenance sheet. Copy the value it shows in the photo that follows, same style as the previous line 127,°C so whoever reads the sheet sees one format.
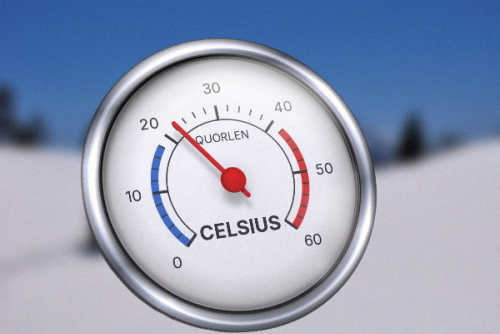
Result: 22,°C
